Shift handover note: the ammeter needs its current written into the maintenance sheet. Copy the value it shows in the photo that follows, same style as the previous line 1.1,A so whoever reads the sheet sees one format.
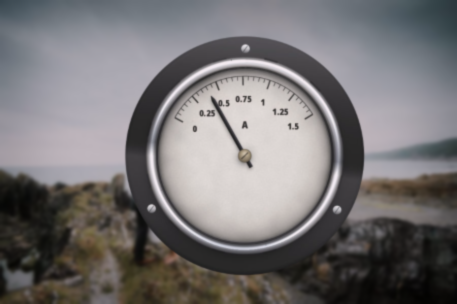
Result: 0.4,A
